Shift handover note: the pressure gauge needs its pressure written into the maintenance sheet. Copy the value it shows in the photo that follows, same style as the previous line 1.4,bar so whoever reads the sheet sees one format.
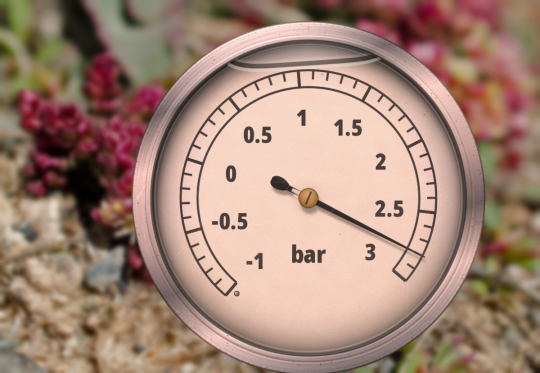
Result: 2.8,bar
